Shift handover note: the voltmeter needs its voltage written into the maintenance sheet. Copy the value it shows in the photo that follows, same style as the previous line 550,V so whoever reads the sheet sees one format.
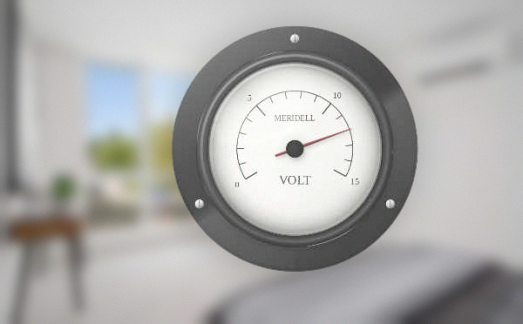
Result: 12,V
